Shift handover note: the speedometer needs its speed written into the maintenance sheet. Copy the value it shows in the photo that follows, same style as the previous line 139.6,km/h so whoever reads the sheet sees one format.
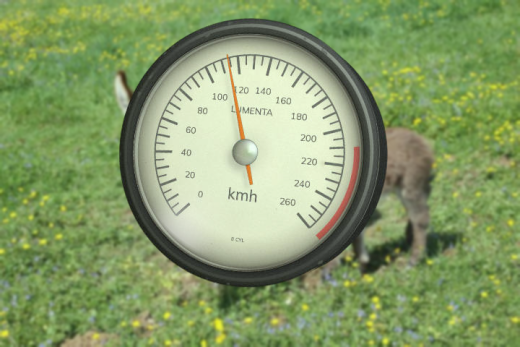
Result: 115,km/h
